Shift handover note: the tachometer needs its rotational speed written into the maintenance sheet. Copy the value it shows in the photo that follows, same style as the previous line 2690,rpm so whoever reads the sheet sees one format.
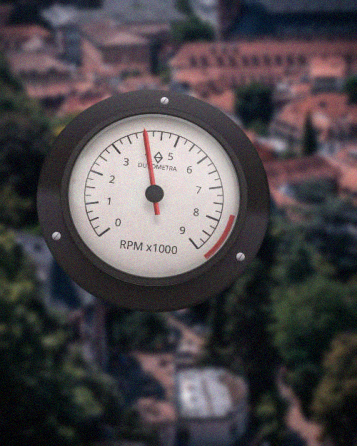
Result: 4000,rpm
